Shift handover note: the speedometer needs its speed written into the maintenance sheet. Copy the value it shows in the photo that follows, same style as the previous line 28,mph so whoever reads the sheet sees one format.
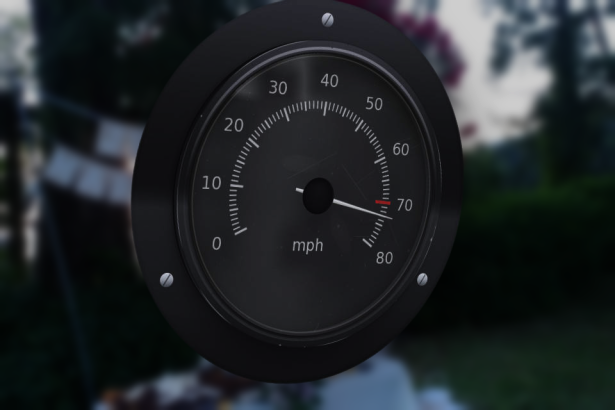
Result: 73,mph
